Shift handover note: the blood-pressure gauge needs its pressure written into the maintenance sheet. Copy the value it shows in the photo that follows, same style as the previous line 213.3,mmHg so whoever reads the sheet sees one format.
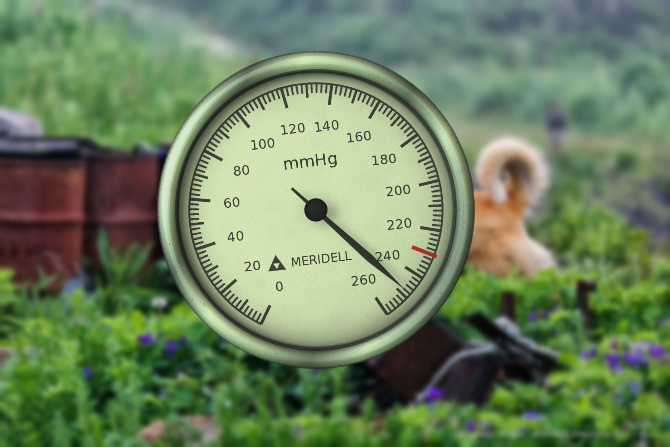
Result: 248,mmHg
